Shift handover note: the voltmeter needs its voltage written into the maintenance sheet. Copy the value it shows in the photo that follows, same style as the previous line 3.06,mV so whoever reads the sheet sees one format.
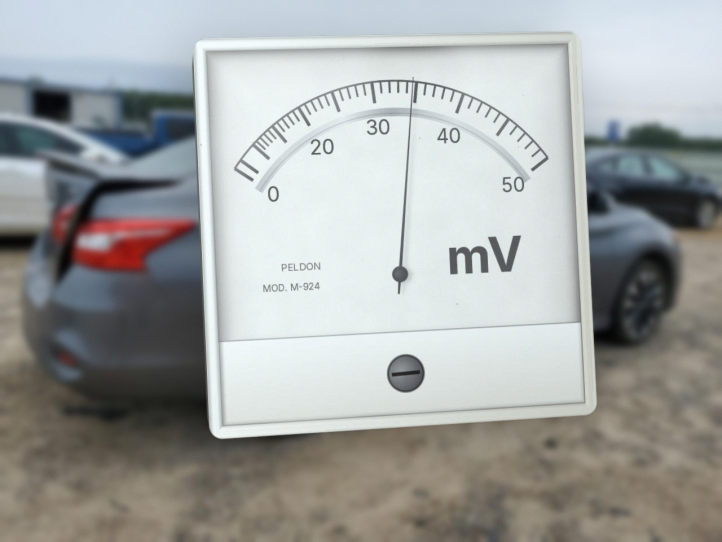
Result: 34.5,mV
